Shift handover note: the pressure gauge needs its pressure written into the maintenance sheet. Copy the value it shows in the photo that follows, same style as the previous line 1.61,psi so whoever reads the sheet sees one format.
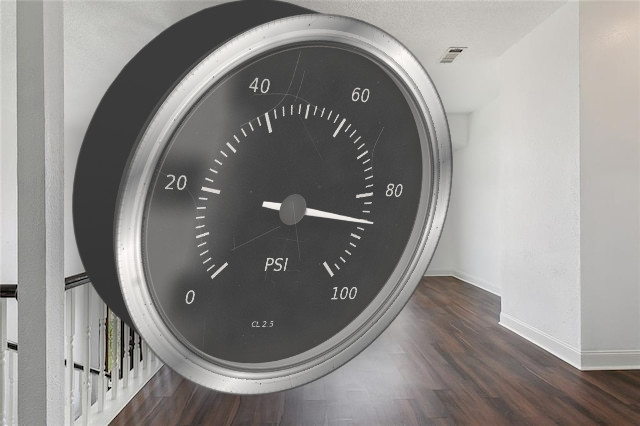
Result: 86,psi
